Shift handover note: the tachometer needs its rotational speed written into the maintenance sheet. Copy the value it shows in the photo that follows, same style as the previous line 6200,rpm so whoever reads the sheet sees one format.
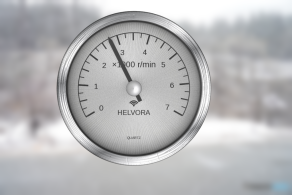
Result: 2750,rpm
